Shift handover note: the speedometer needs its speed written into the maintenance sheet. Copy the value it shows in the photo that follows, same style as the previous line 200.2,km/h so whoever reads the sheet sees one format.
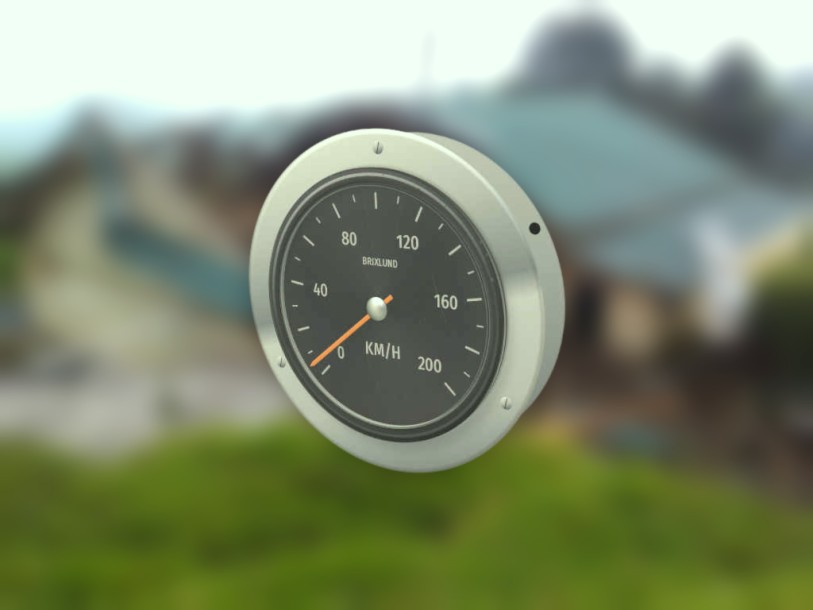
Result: 5,km/h
